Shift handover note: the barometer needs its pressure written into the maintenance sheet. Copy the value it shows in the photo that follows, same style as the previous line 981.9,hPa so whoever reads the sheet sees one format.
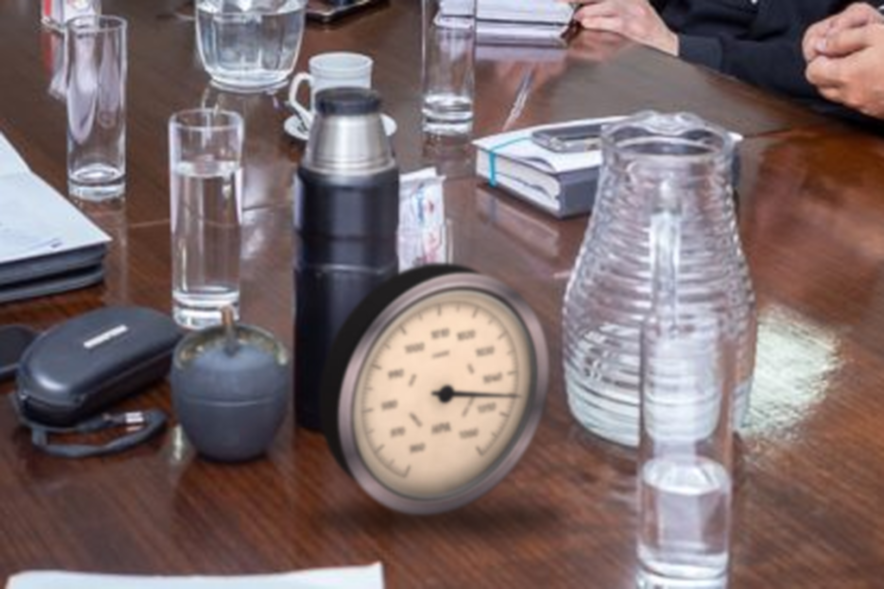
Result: 1045,hPa
